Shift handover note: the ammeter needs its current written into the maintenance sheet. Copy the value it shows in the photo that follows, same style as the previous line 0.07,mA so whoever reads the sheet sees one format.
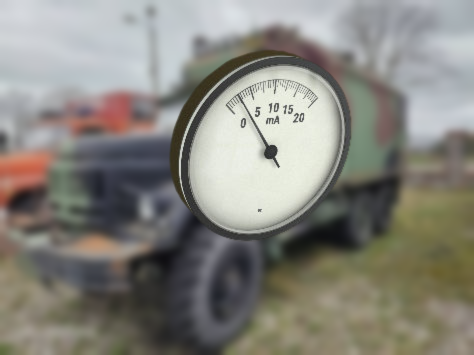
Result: 2.5,mA
